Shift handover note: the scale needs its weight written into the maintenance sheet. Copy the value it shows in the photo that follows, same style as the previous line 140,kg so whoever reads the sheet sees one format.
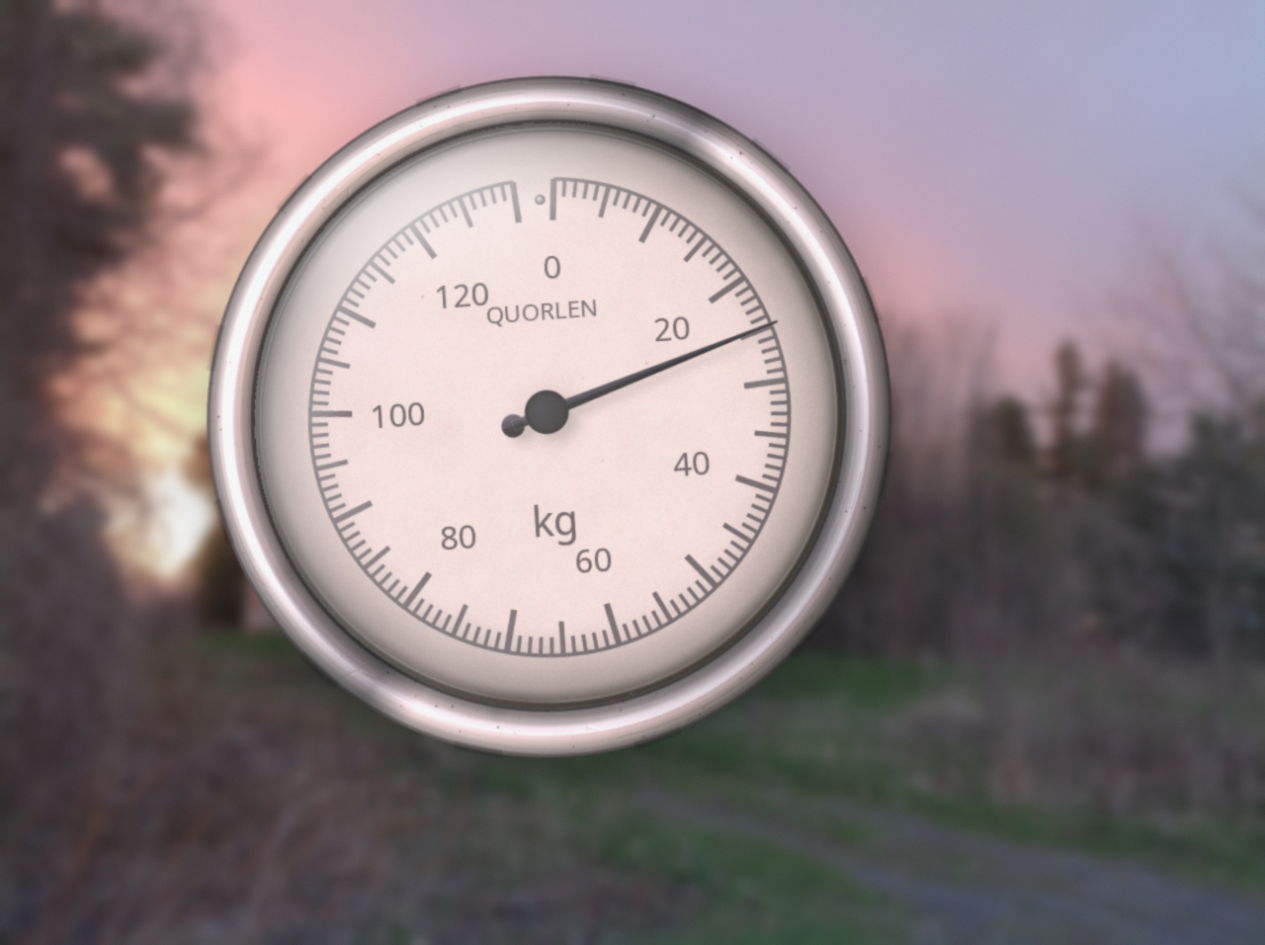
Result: 25,kg
